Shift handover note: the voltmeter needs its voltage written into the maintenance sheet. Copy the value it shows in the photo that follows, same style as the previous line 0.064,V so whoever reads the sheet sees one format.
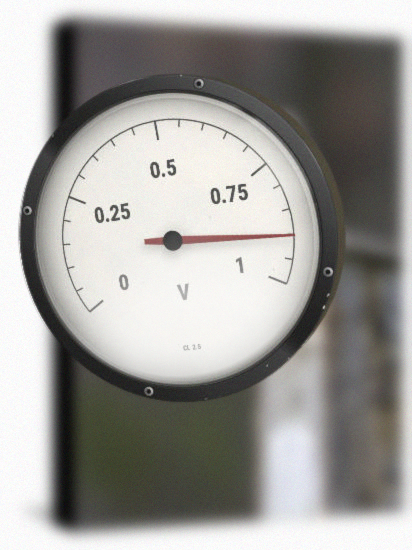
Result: 0.9,V
